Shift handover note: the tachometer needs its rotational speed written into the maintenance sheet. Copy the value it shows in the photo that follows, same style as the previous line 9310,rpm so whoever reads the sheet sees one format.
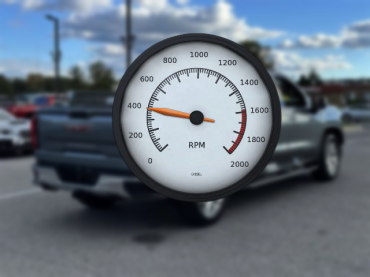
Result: 400,rpm
